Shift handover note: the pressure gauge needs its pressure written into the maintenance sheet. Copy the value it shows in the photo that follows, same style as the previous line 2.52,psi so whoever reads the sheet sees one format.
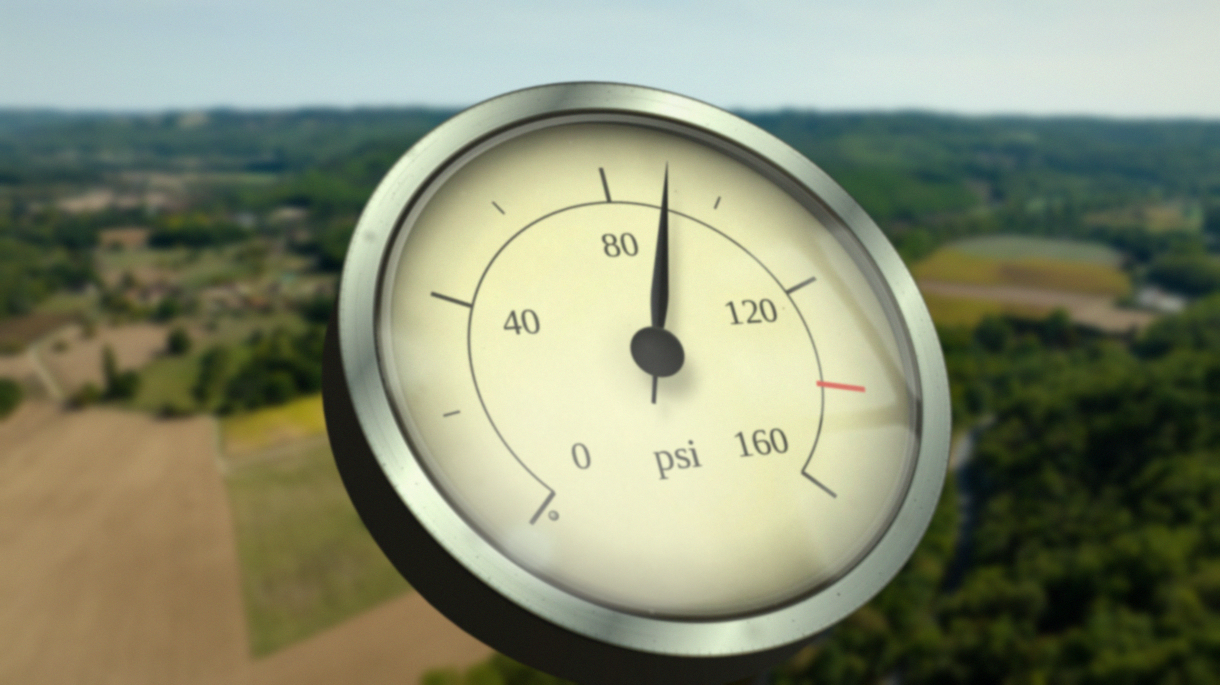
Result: 90,psi
